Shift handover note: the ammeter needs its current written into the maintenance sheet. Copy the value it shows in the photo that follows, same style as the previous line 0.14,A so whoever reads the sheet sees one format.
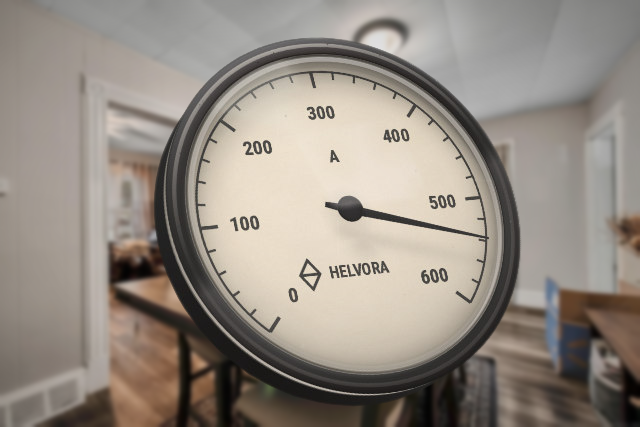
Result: 540,A
